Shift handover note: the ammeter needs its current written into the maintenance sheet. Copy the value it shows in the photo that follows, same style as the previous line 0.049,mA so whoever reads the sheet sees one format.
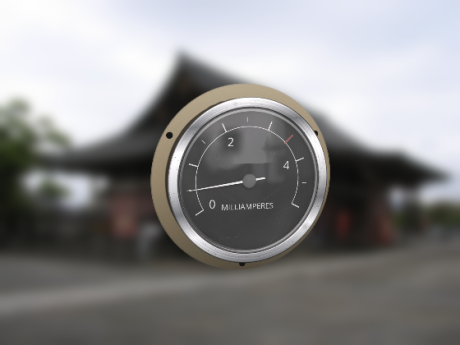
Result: 0.5,mA
